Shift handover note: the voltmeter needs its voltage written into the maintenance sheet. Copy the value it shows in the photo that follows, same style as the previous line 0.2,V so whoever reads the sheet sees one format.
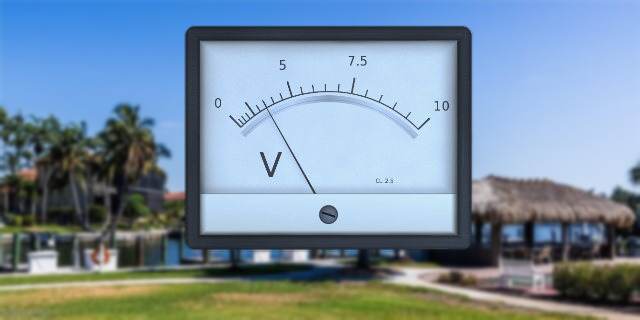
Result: 3.5,V
